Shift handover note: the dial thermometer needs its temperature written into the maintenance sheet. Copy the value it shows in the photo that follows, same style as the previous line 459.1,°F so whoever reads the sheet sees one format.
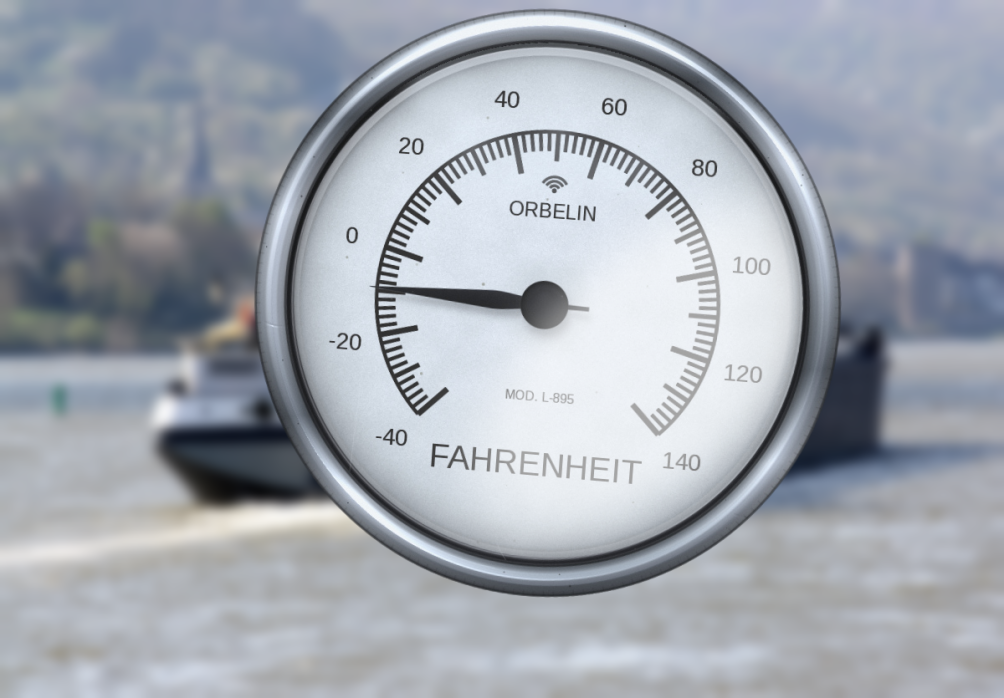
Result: -9,°F
